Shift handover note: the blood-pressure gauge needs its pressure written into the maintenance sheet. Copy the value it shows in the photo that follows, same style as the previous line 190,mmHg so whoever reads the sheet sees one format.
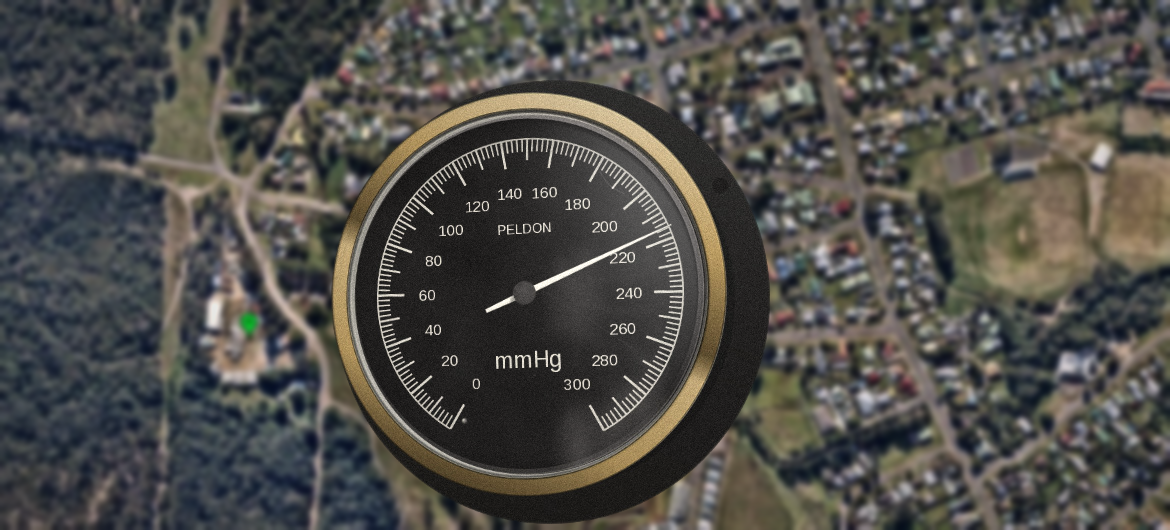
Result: 216,mmHg
